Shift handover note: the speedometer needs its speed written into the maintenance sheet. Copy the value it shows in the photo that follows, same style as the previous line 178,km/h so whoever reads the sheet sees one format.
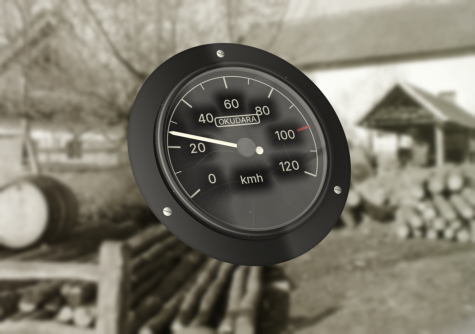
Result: 25,km/h
